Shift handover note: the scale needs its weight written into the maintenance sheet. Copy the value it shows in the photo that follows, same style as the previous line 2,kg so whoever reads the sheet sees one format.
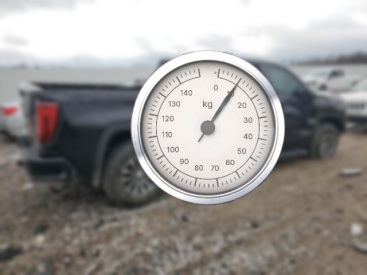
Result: 10,kg
